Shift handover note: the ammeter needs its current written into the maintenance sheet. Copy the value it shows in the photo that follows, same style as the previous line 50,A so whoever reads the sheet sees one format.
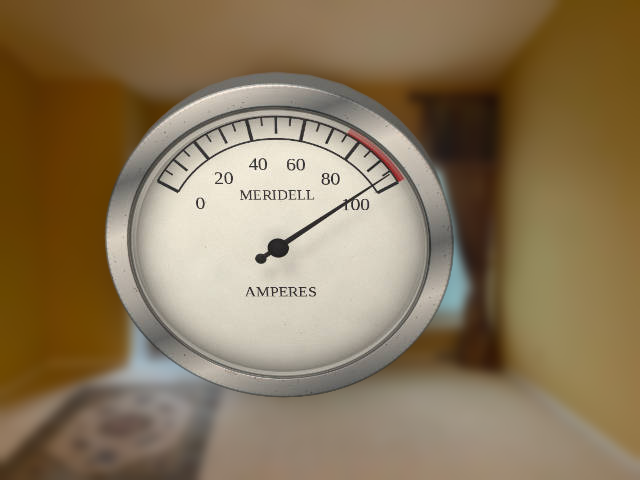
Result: 95,A
